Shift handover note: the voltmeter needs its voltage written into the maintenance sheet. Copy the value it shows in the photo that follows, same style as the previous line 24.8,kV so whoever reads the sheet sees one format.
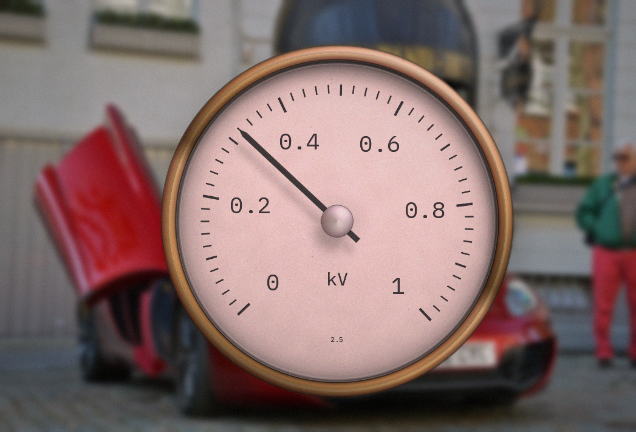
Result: 0.32,kV
